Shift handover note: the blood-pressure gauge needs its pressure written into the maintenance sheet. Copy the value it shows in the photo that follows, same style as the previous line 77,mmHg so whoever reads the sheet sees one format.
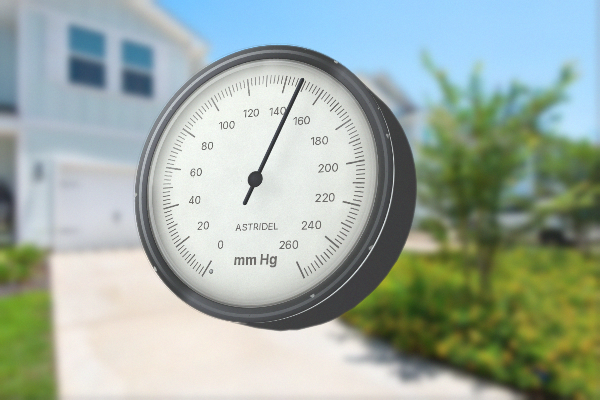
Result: 150,mmHg
